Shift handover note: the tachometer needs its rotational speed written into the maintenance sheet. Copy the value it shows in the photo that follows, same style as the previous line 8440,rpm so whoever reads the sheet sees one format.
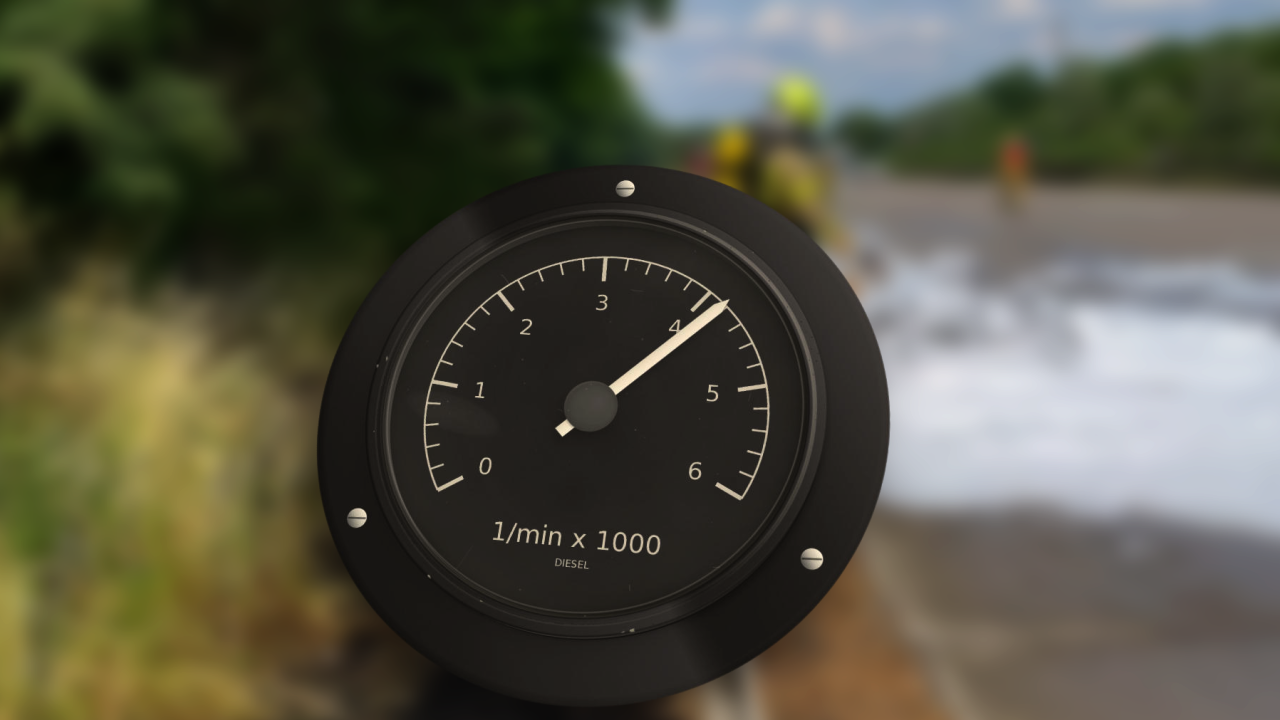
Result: 4200,rpm
